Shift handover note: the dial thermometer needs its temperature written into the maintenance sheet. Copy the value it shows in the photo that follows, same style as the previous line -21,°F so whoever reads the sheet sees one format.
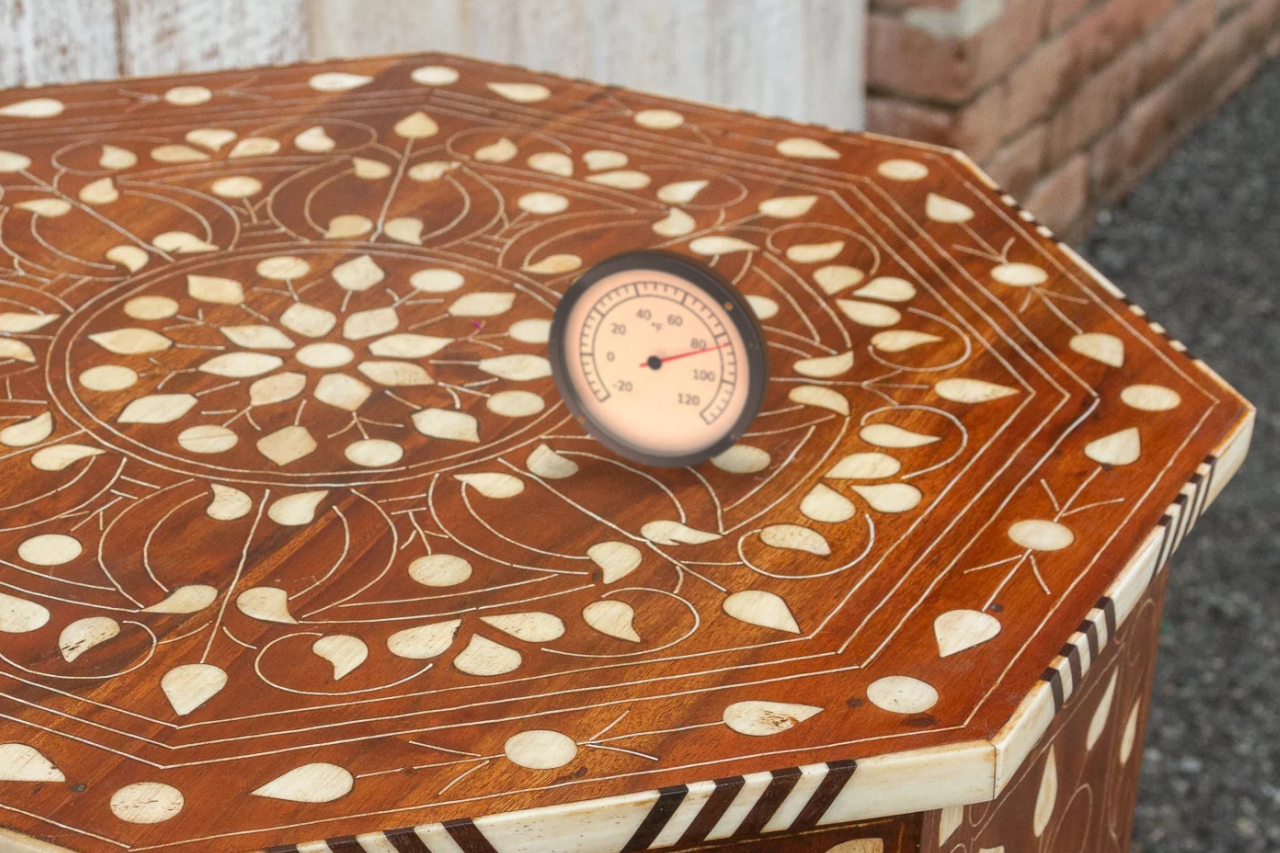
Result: 84,°F
